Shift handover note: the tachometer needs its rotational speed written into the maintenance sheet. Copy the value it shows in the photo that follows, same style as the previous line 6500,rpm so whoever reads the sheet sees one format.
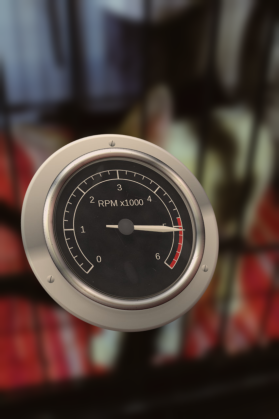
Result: 5100,rpm
